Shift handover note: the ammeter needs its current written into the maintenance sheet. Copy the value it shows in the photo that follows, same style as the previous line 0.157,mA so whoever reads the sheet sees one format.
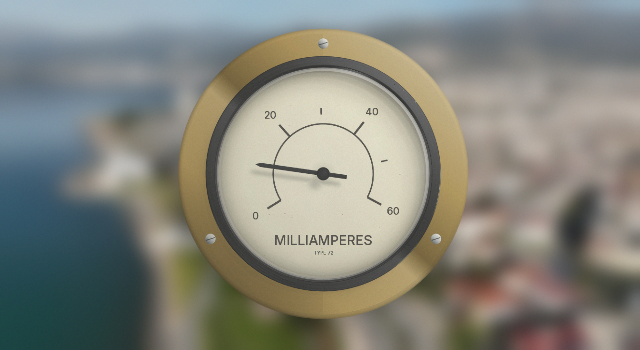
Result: 10,mA
